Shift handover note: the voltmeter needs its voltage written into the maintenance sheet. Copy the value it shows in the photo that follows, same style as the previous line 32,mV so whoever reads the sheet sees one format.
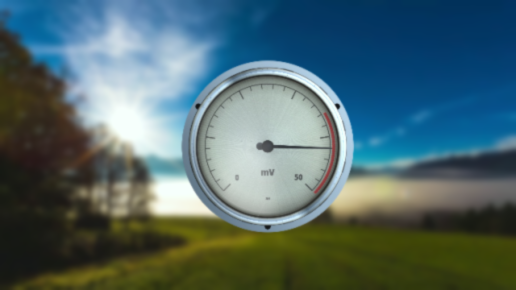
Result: 42,mV
